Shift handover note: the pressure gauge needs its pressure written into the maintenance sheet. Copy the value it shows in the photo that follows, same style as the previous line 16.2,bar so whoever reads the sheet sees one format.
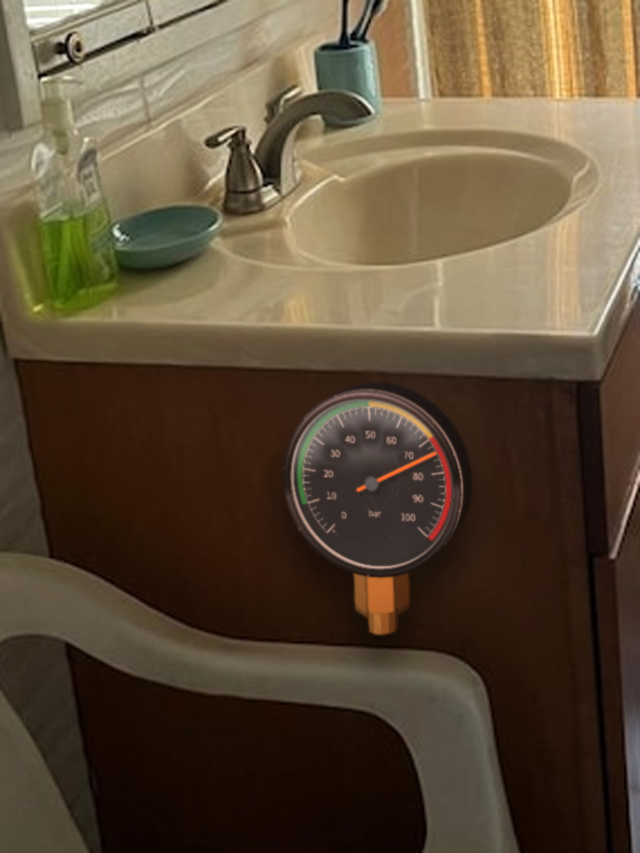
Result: 74,bar
